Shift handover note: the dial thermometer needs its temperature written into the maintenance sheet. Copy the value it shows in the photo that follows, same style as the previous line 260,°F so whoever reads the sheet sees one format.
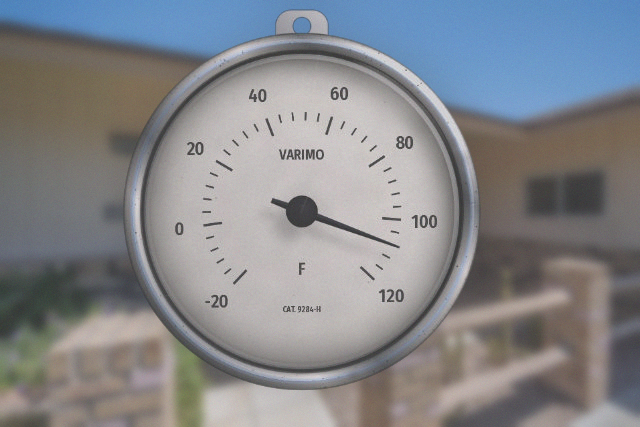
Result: 108,°F
